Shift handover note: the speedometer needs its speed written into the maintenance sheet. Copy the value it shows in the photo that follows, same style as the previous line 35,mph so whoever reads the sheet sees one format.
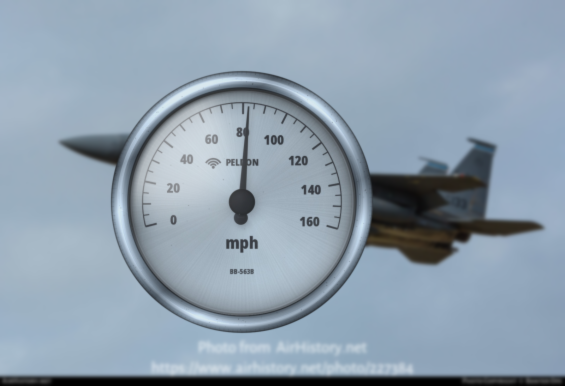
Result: 82.5,mph
